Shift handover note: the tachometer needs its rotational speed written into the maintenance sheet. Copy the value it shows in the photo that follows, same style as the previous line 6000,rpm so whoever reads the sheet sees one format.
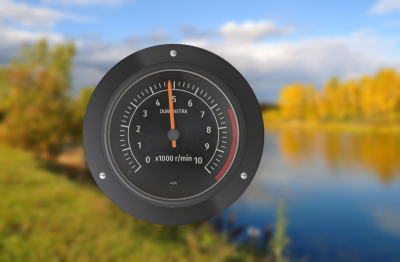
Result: 4800,rpm
